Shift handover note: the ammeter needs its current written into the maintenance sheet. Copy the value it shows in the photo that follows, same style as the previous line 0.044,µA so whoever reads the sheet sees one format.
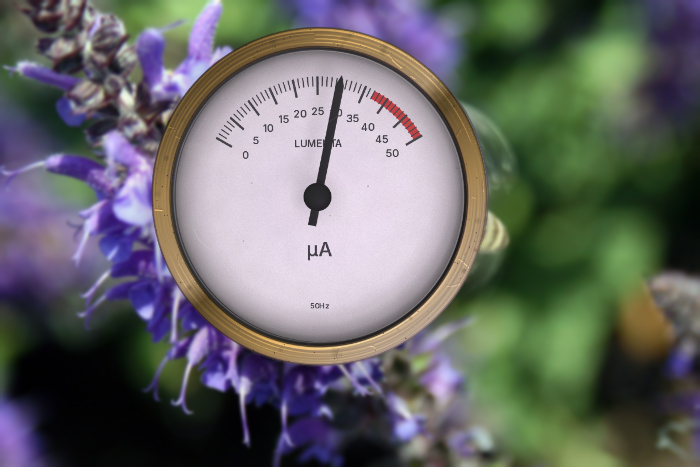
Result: 30,µA
